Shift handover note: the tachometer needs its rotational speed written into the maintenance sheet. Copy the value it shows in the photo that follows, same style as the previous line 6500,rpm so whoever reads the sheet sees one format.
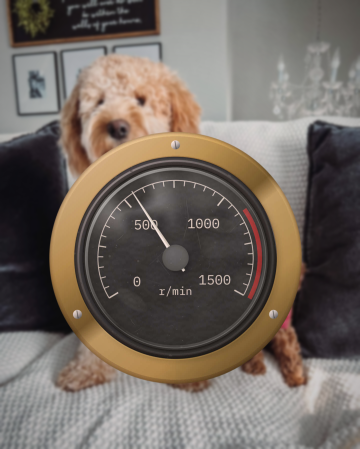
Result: 550,rpm
